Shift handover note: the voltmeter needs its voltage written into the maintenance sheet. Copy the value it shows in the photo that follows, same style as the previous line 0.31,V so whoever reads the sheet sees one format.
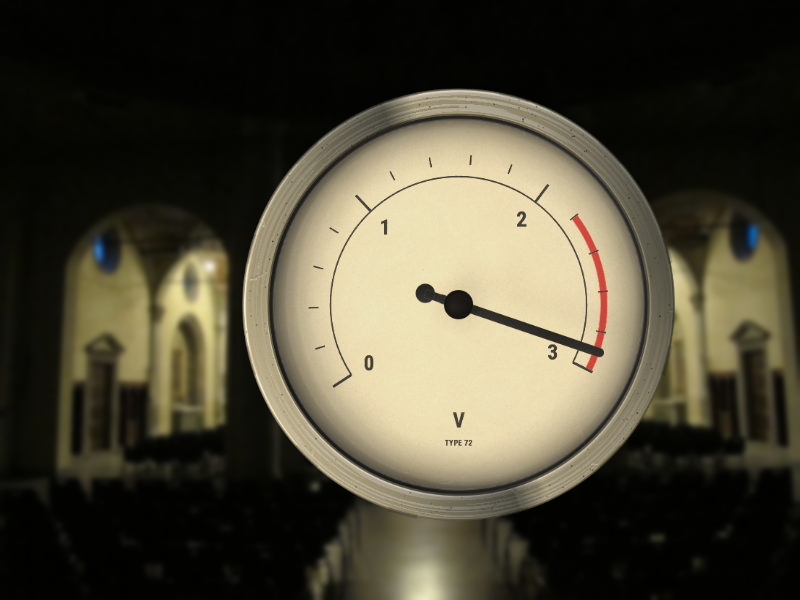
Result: 2.9,V
